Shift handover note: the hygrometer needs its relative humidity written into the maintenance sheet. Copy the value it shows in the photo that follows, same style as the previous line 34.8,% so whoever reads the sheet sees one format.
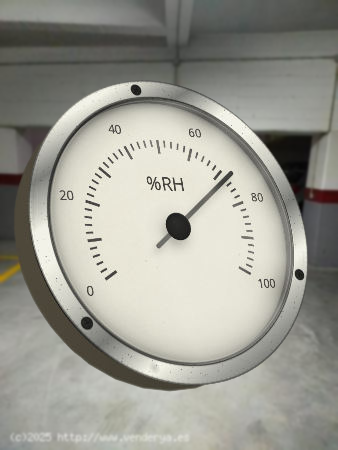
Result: 72,%
